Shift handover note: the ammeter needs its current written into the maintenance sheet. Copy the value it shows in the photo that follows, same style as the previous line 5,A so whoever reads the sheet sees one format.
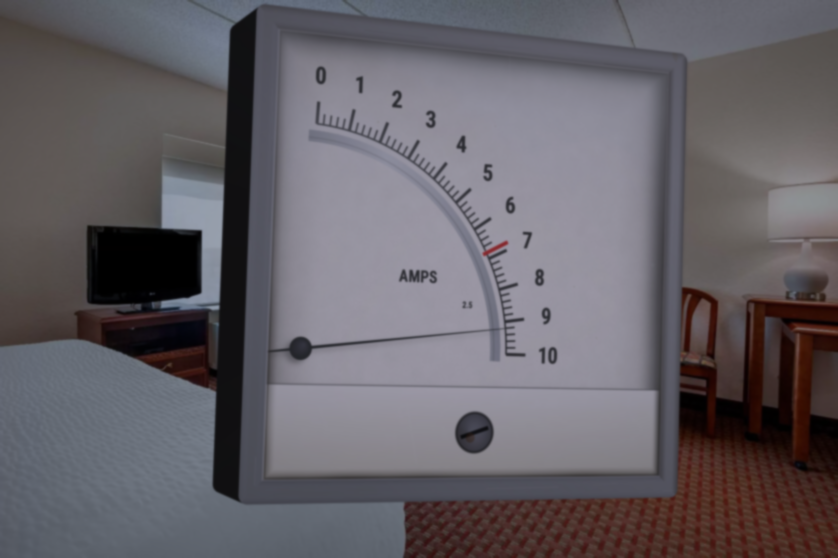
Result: 9.2,A
